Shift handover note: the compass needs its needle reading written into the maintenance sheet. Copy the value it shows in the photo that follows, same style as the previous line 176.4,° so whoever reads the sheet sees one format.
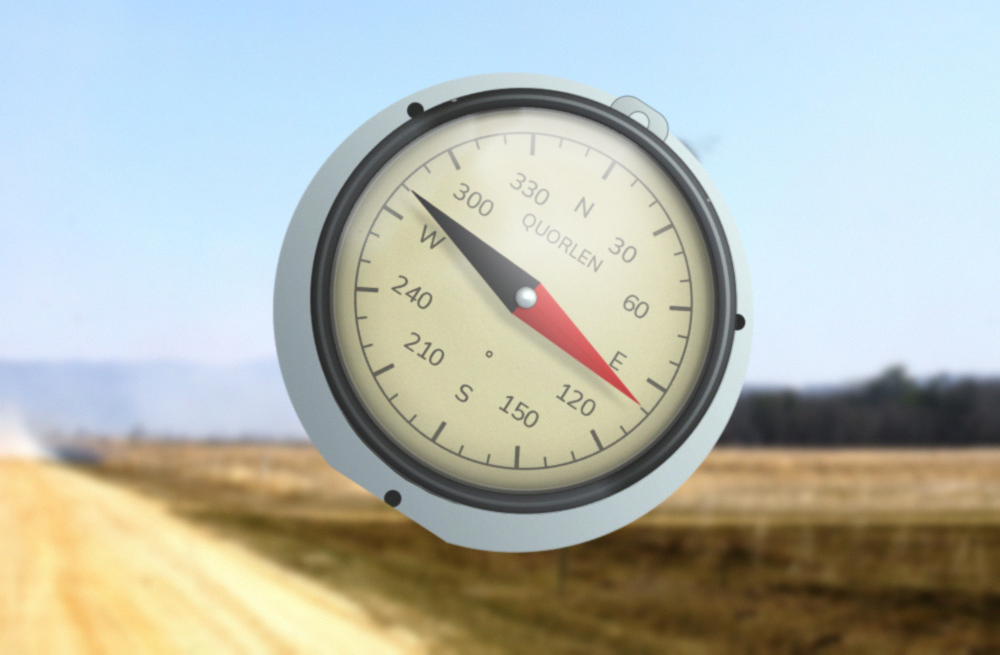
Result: 100,°
